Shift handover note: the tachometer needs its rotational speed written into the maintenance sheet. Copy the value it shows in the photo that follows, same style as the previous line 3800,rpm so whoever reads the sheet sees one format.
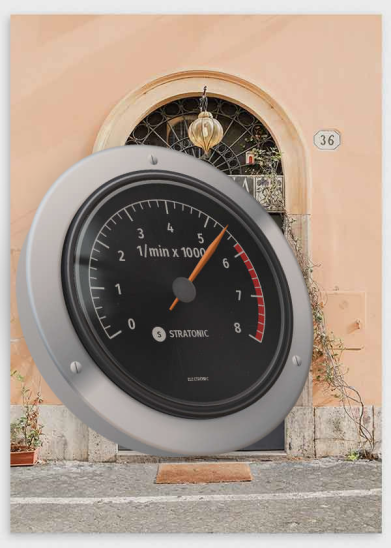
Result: 5400,rpm
